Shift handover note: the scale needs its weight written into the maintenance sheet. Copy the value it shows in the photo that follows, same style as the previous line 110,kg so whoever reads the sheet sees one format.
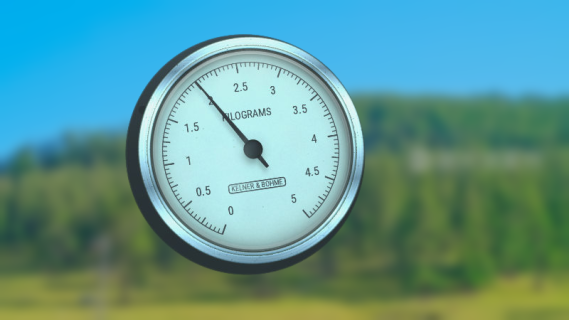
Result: 2,kg
